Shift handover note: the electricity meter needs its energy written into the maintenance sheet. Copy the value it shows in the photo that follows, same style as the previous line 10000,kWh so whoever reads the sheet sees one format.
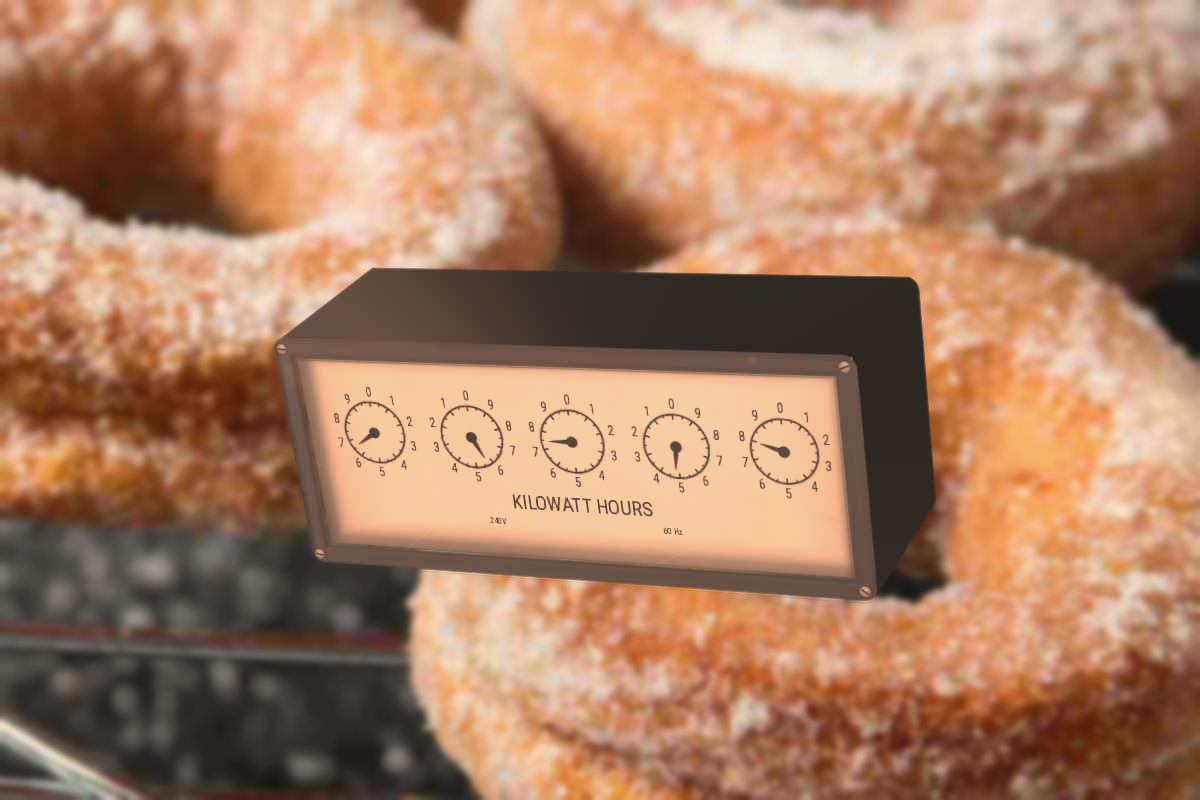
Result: 65748,kWh
